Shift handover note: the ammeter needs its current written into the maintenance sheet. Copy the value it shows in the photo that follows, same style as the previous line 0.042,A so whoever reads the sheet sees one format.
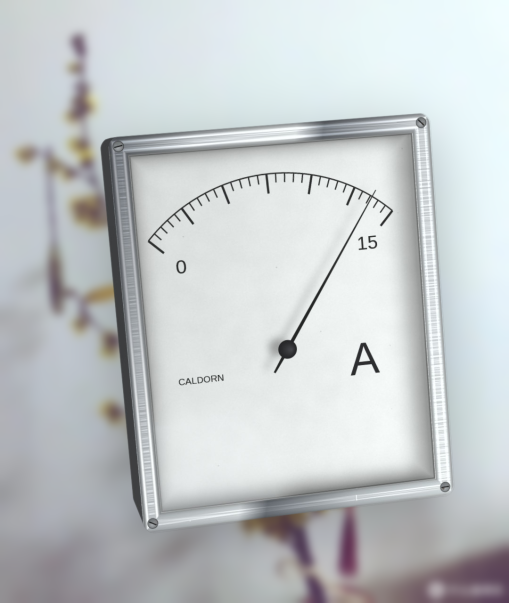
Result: 13.5,A
